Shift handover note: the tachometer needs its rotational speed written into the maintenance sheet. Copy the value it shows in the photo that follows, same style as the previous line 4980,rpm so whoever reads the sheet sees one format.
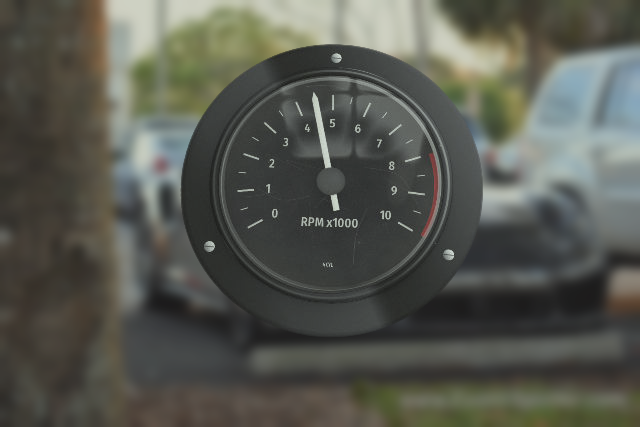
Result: 4500,rpm
